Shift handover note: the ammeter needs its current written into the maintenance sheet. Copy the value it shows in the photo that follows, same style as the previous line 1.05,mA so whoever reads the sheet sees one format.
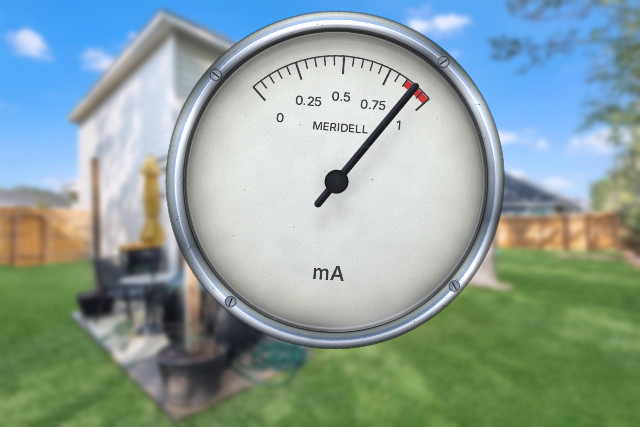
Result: 0.9,mA
